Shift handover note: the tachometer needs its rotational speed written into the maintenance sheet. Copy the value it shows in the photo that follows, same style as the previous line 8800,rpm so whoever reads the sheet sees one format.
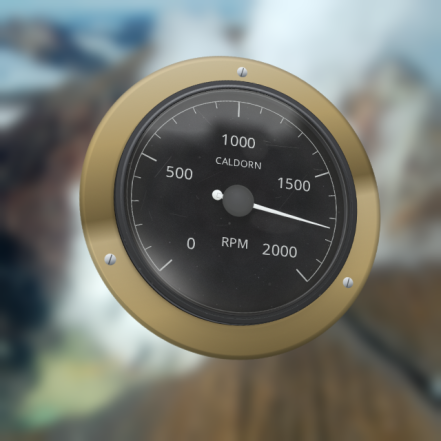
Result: 1750,rpm
